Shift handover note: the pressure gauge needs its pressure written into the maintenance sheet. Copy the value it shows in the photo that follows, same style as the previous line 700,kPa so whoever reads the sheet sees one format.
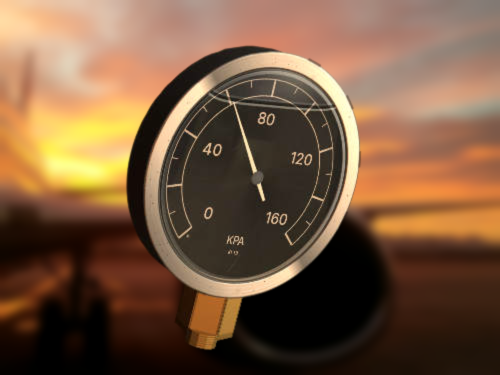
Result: 60,kPa
